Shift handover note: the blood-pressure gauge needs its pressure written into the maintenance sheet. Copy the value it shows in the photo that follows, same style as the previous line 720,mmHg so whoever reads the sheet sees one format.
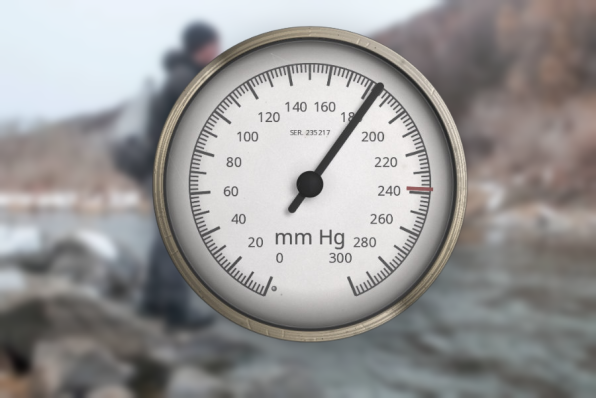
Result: 184,mmHg
